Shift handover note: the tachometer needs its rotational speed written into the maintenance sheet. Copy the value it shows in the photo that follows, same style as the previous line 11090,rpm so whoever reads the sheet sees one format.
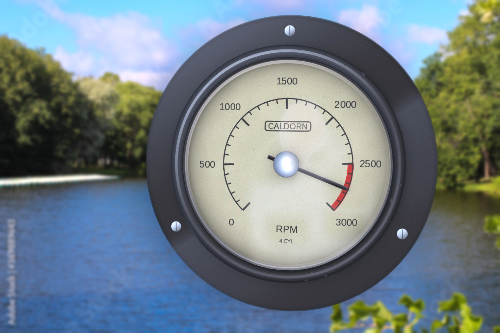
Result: 2750,rpm
